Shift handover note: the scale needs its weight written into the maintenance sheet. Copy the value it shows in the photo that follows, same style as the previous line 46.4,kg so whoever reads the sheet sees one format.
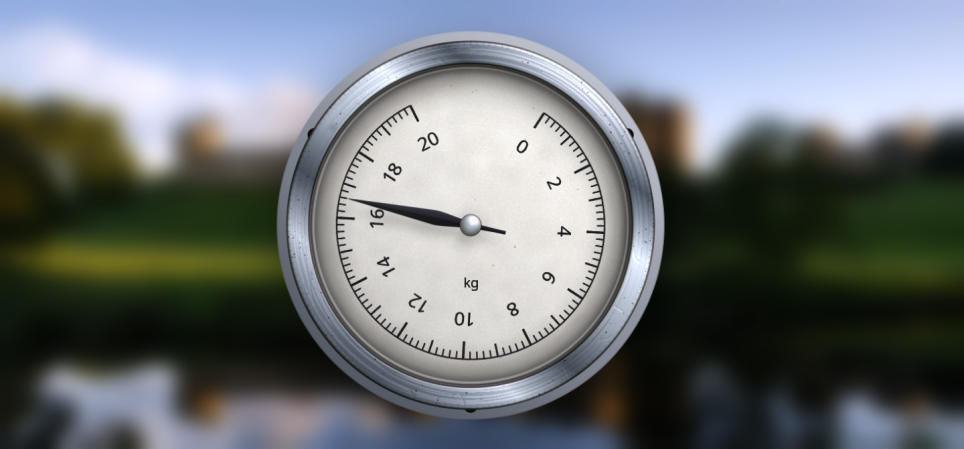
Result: 16.6,kg
